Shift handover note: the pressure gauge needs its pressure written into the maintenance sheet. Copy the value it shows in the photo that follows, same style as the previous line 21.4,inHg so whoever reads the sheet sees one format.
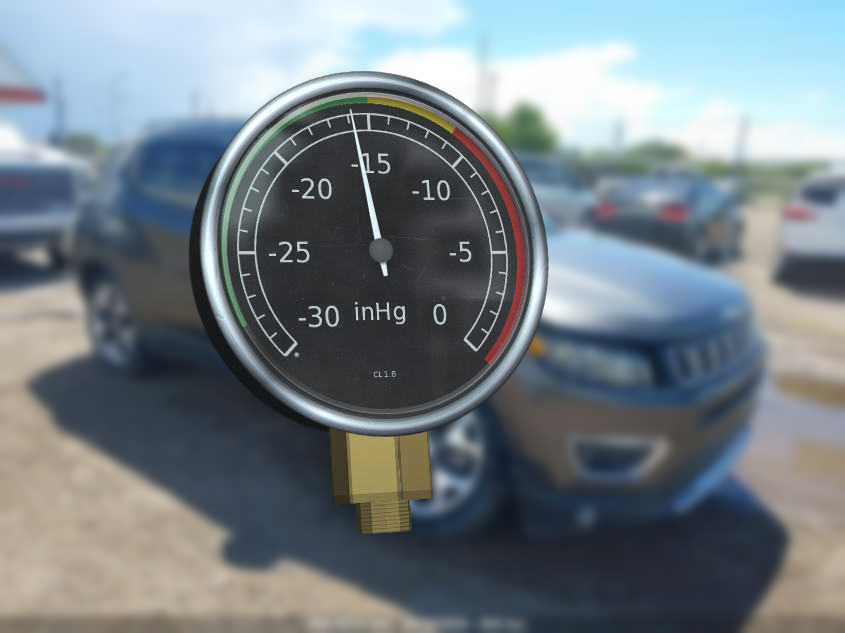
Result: -16,inHg
